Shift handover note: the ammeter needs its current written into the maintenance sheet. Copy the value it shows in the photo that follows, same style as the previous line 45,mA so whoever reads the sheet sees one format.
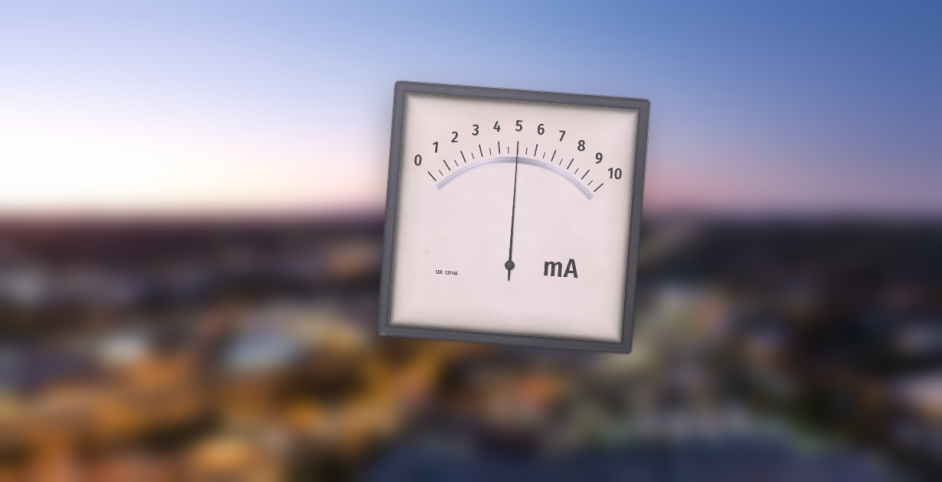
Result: 5,mA
